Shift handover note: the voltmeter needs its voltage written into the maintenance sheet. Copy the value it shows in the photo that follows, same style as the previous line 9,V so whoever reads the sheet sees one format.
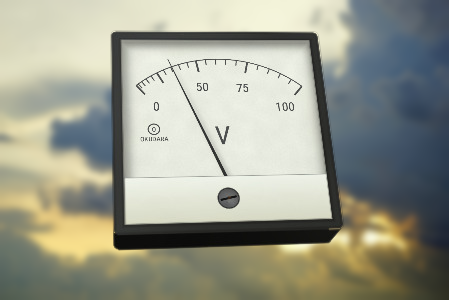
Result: 35,V
